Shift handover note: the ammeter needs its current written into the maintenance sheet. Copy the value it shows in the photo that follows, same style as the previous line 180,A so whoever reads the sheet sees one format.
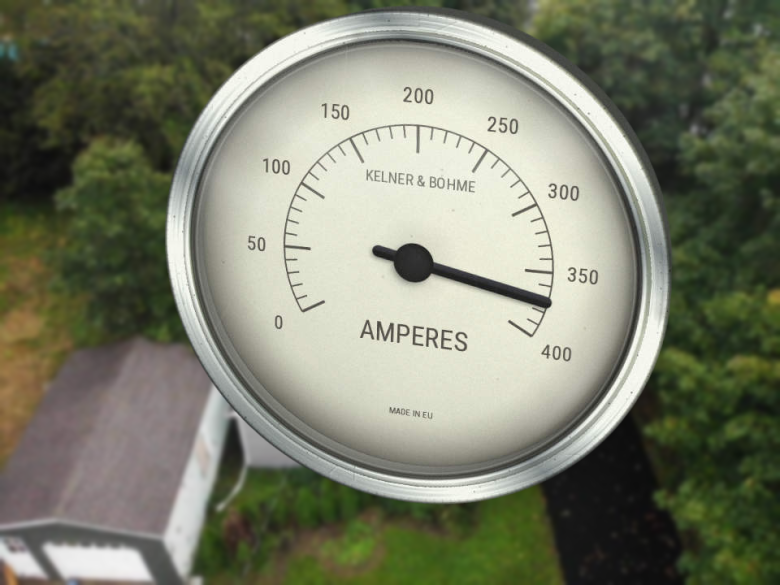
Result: 370,A
